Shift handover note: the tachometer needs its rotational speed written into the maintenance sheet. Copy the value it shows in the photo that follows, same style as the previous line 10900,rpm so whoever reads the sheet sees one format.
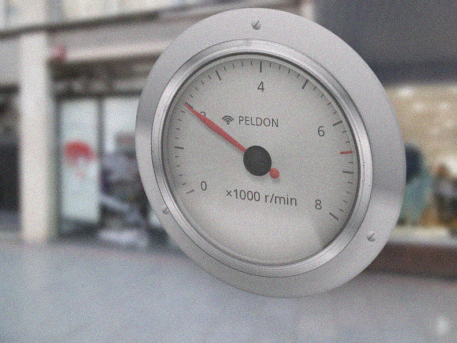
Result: 2000,rpm
